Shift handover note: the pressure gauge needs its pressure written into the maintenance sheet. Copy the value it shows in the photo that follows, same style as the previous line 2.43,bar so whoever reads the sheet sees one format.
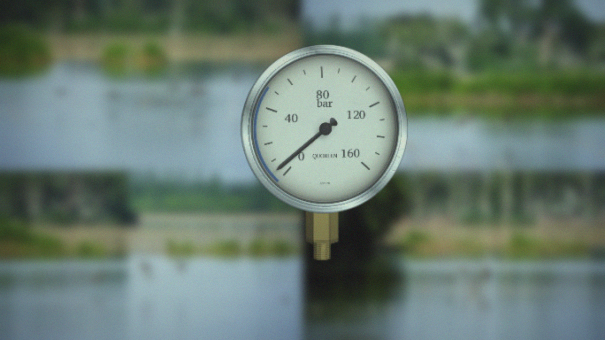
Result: 5,bar
